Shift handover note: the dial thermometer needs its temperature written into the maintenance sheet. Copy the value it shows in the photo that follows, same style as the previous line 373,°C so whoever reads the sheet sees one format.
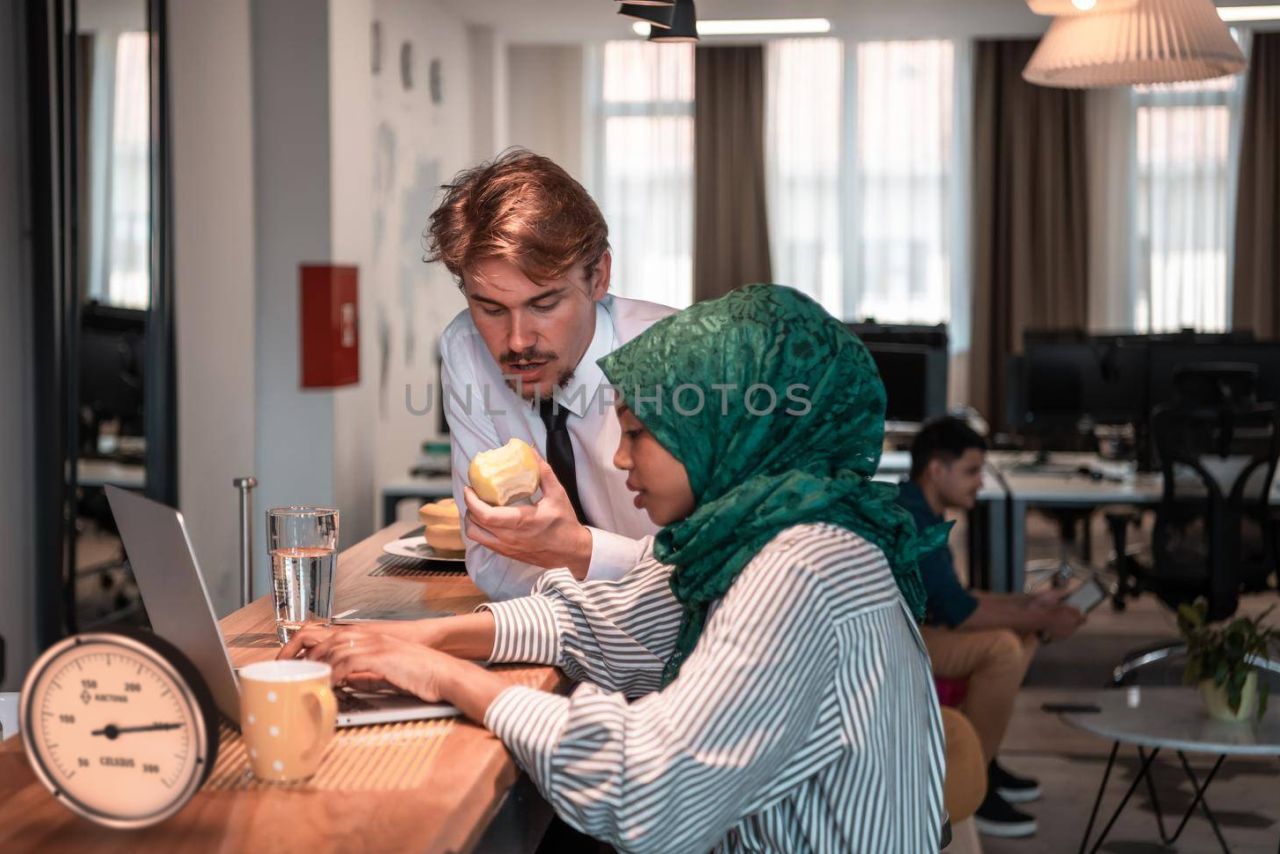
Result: 250,°C
